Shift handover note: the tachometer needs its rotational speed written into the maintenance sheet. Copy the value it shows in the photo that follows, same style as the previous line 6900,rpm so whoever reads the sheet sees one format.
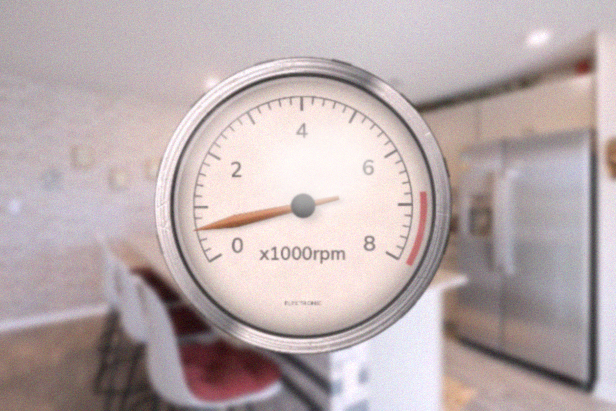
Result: 600,rpm
